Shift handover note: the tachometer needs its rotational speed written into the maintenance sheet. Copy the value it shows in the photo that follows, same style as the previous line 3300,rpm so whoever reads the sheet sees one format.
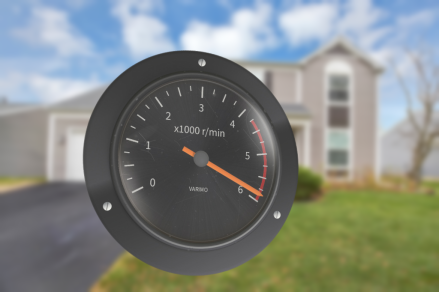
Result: 5875,rpm
